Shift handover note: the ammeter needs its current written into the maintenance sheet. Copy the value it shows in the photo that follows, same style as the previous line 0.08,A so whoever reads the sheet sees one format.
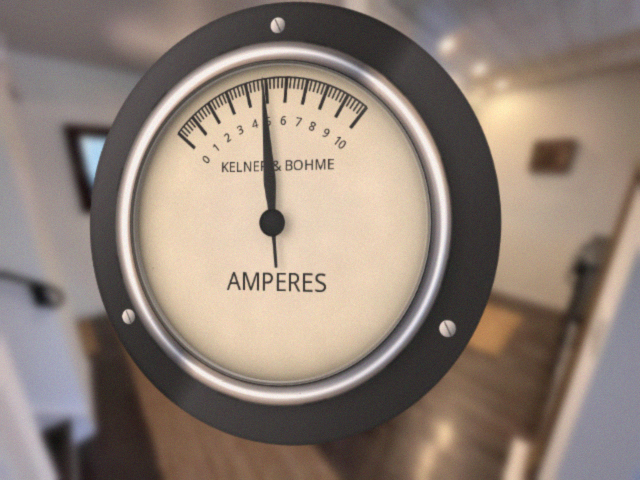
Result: 5,A
